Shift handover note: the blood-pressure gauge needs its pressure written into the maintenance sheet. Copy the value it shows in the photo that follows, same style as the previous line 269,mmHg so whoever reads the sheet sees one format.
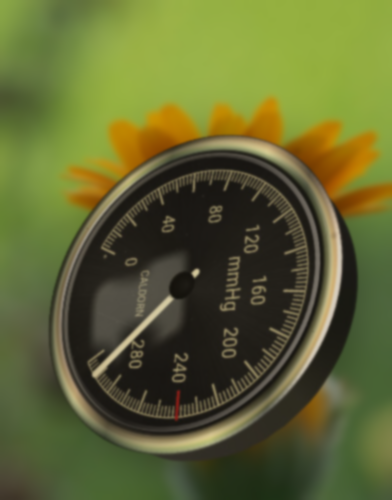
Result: 290,mmHg
